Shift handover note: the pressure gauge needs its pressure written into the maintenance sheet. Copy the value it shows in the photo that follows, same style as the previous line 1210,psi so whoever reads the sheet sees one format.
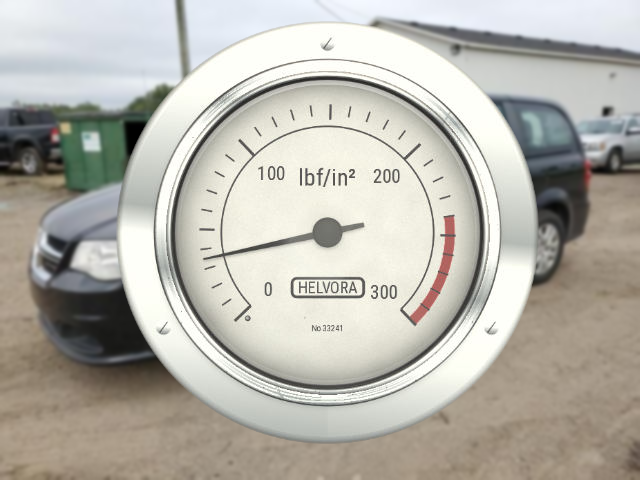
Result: 35,psi
